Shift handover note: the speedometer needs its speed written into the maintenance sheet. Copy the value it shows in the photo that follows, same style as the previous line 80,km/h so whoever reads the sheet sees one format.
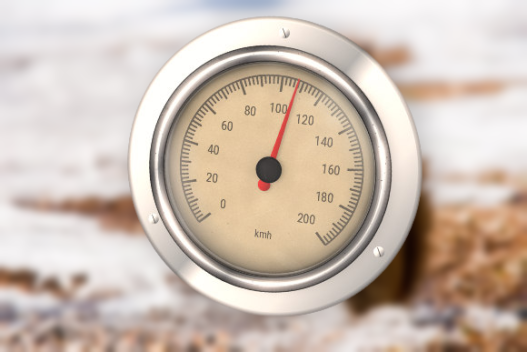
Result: 108,km/h
